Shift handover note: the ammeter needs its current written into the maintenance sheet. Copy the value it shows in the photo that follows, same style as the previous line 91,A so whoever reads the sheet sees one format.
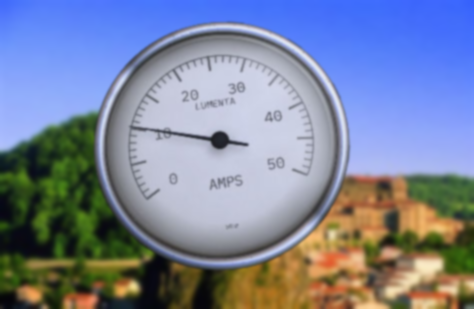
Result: 10,A
